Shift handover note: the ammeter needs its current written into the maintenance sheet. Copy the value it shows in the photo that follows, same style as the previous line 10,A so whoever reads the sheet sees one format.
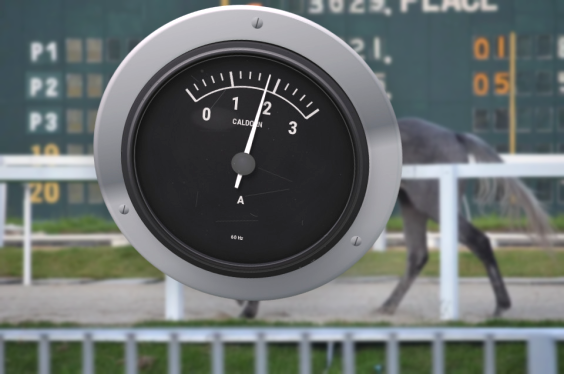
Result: 1.8,A
